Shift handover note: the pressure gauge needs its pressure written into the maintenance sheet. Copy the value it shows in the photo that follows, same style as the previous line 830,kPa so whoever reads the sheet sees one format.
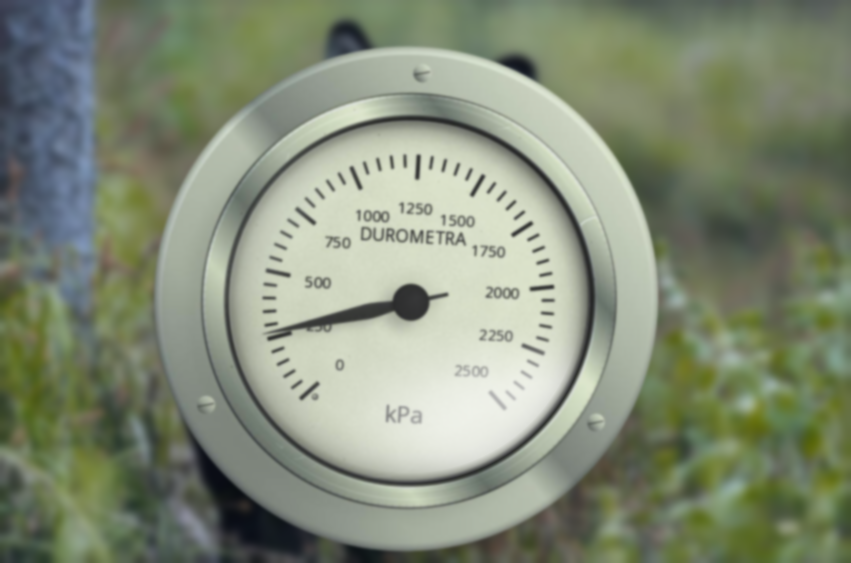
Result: 275,kPa
